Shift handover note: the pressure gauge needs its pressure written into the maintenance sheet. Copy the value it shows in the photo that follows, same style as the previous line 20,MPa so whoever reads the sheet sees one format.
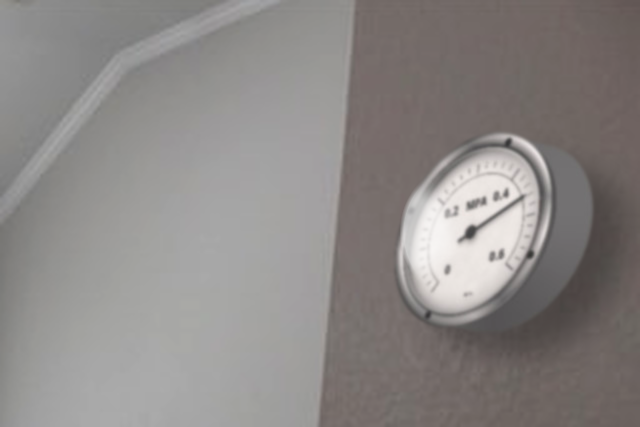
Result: 0.46,MPa
